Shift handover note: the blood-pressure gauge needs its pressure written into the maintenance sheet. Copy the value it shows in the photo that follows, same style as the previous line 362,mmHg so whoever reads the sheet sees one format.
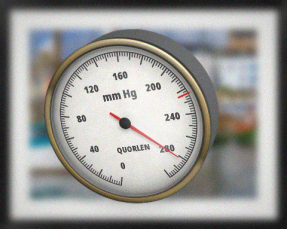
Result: 280,mmHg
